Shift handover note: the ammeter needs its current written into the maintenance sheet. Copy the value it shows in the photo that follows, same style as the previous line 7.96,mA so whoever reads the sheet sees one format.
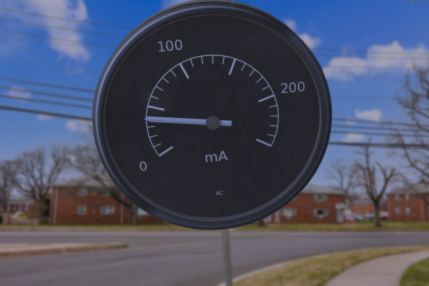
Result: 40,mA
